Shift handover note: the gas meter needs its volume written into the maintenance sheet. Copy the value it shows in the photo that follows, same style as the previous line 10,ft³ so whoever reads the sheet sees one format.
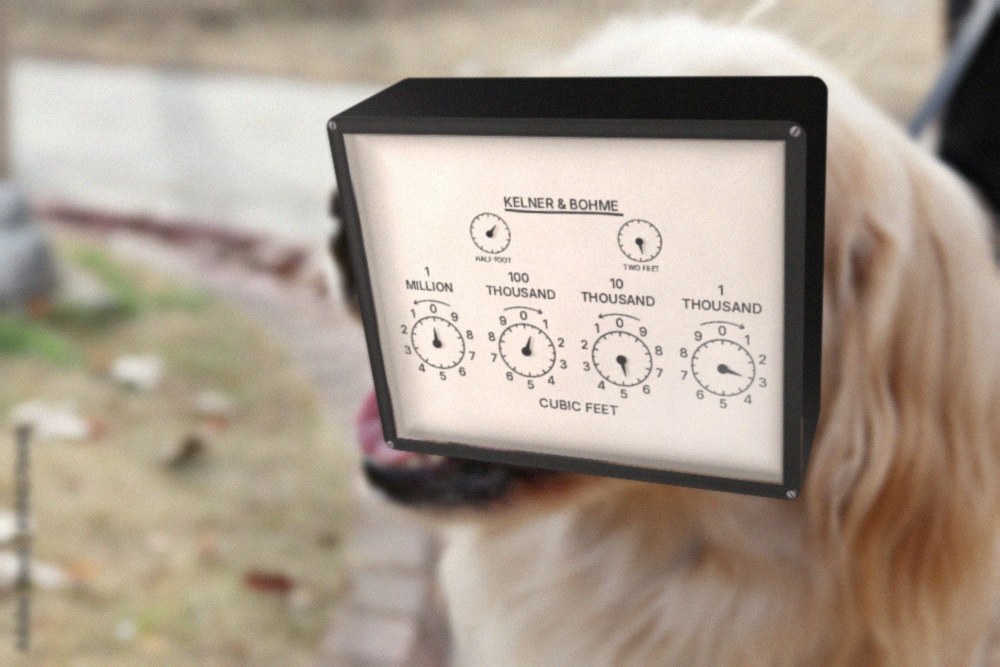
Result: 5300,ft³
